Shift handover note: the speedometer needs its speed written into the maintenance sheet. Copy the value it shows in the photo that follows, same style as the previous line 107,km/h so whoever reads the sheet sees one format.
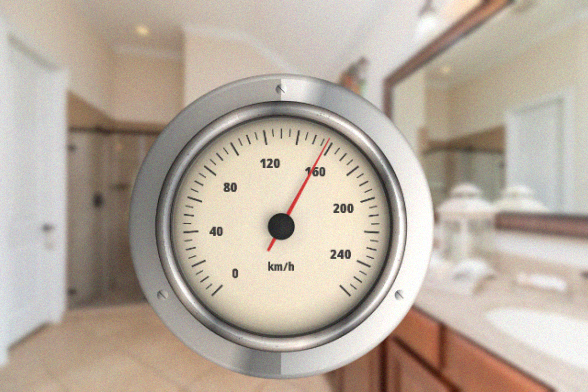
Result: 157.5,km/h
